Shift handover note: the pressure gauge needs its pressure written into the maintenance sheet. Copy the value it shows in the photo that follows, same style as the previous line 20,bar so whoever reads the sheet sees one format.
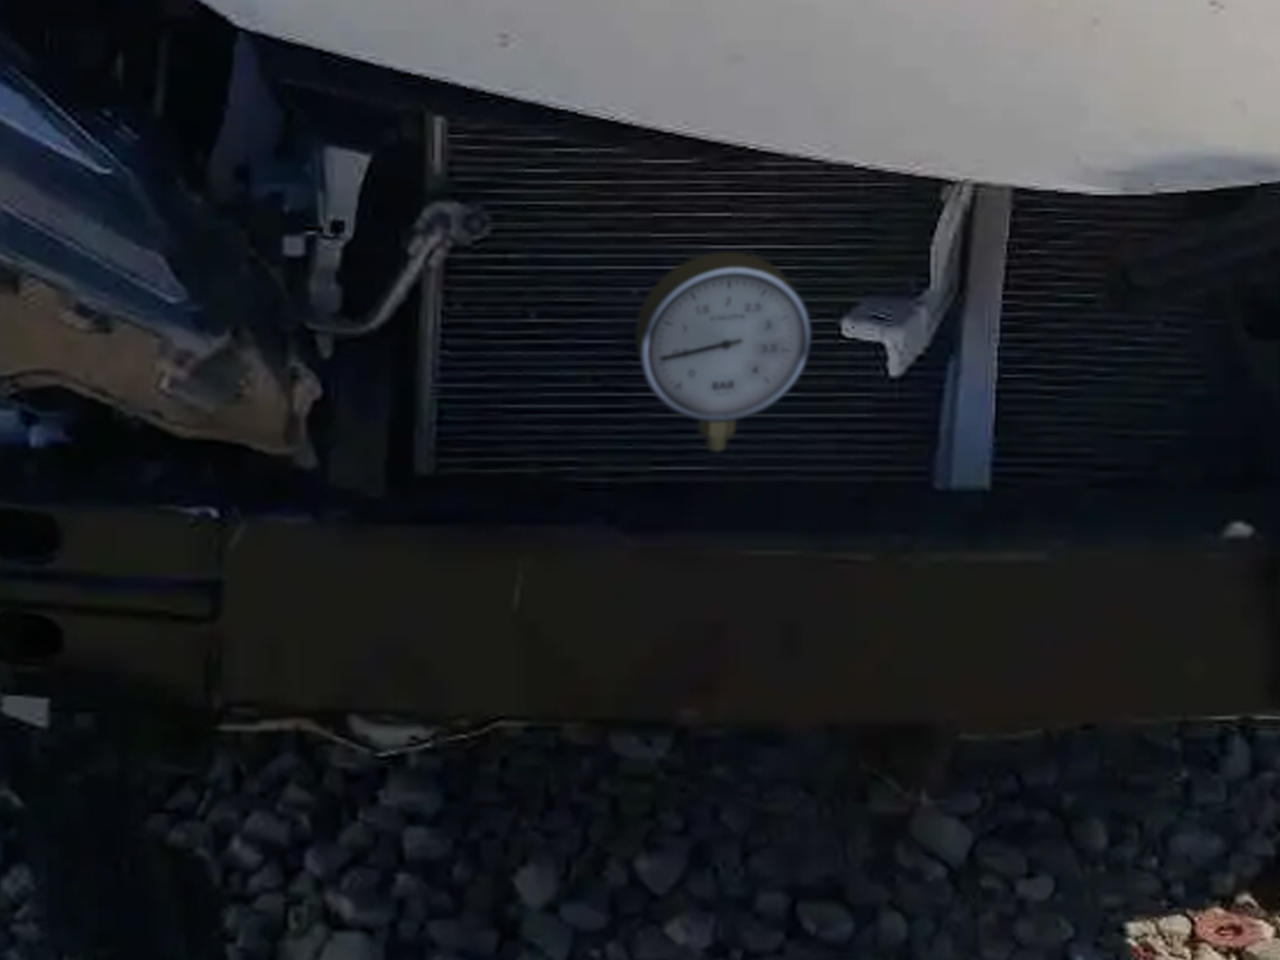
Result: 0.5,bar
